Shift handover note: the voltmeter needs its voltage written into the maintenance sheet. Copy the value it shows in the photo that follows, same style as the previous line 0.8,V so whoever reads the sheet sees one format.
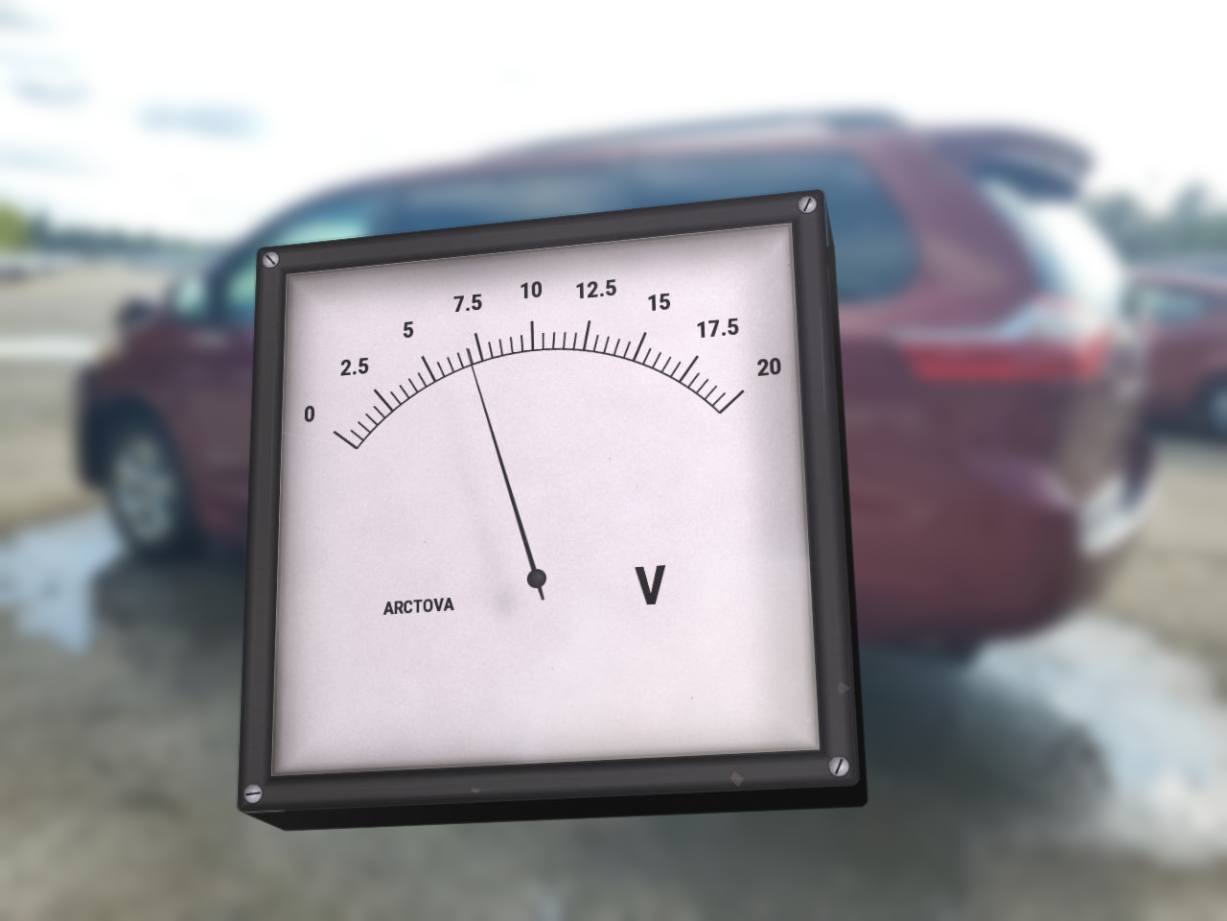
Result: 7,V
